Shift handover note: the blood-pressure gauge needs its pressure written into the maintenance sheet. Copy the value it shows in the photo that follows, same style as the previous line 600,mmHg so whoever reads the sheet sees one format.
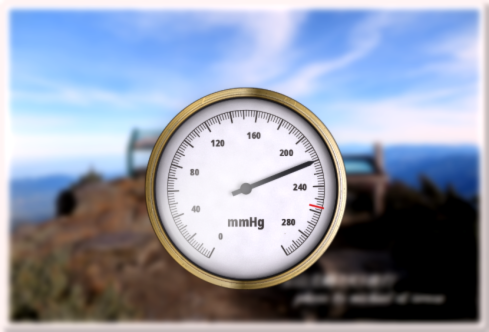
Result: 220,mmHg
